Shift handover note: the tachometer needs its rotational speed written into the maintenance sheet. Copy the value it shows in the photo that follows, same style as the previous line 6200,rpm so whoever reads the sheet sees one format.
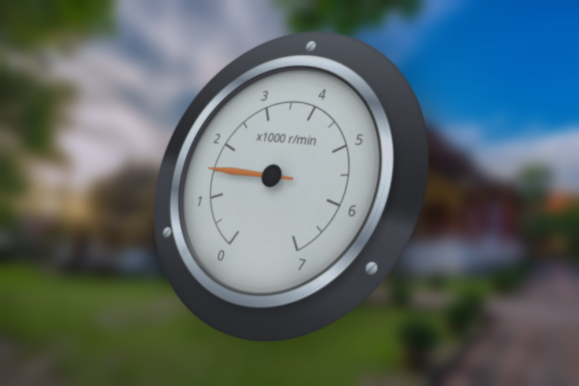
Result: 1500,rpm
